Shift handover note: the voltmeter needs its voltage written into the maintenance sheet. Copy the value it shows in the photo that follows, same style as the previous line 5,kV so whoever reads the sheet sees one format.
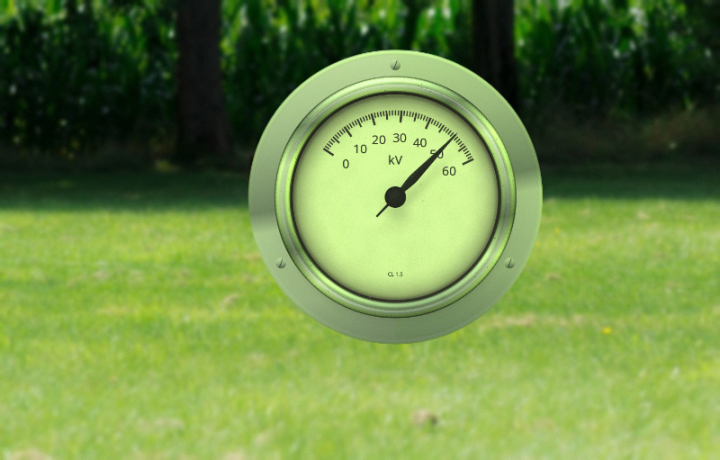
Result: 50,kV
